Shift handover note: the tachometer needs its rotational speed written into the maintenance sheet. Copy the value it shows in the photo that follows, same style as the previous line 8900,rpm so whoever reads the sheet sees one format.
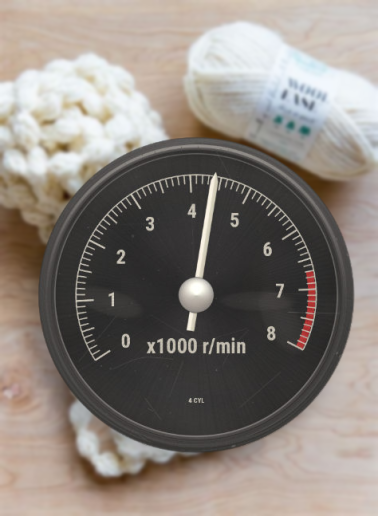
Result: 4400,rpm
